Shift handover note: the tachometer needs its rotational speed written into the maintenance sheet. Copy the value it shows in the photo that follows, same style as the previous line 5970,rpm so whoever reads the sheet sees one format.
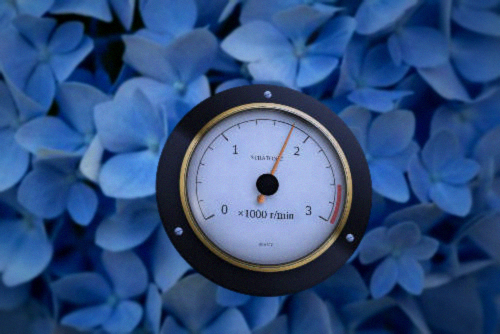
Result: 1800,rpm
